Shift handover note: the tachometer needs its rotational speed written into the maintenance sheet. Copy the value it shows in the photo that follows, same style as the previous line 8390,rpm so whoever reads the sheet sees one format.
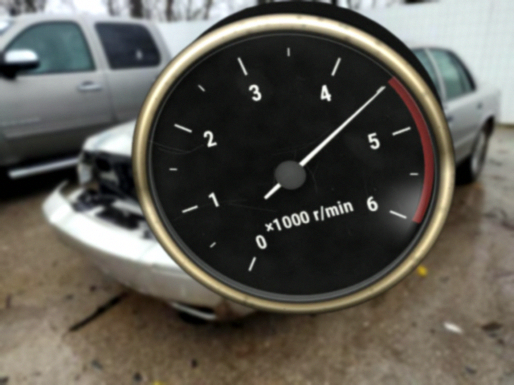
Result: 4500,rpm
